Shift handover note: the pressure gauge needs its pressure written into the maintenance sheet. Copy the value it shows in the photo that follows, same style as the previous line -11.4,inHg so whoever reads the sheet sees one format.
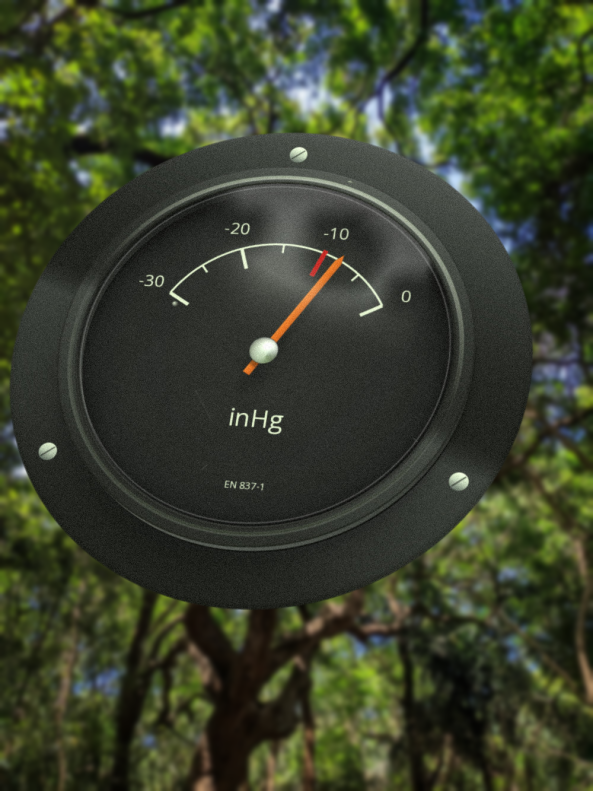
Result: -7.5,inHg
